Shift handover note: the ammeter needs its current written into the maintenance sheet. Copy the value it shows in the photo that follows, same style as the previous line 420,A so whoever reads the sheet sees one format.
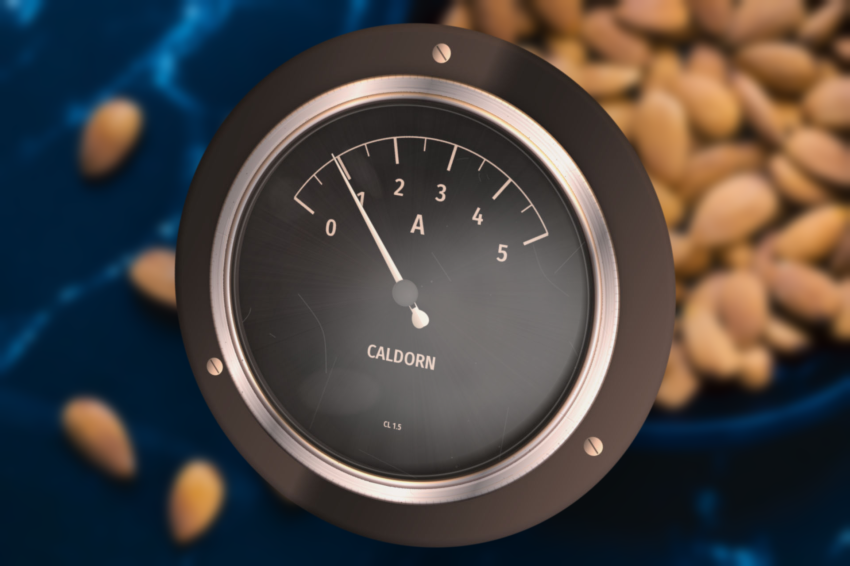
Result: 1,A
